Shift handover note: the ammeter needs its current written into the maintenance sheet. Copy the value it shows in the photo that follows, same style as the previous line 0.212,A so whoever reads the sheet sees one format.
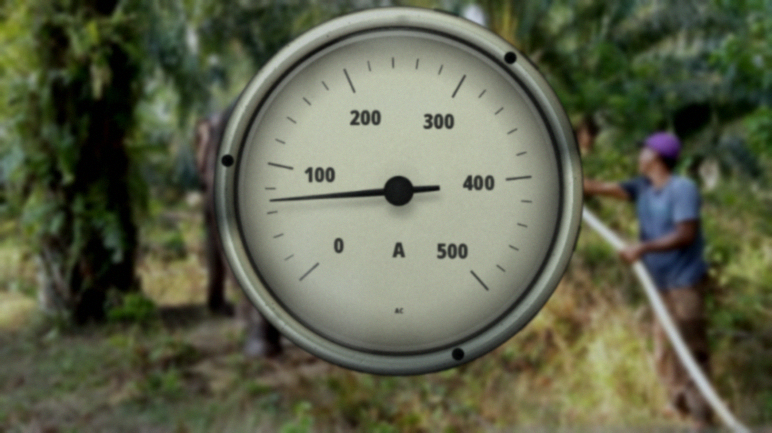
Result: 70,A
